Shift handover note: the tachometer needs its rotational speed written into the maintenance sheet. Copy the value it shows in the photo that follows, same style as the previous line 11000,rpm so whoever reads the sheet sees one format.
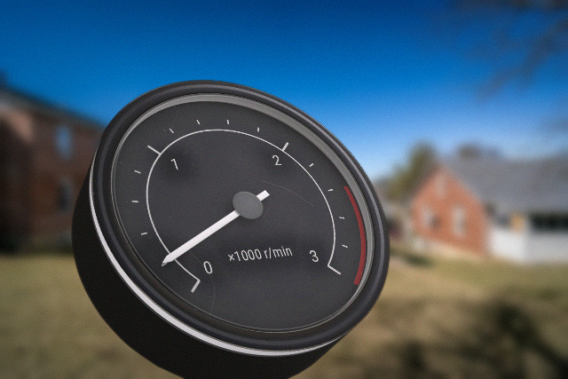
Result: 200,rpm
